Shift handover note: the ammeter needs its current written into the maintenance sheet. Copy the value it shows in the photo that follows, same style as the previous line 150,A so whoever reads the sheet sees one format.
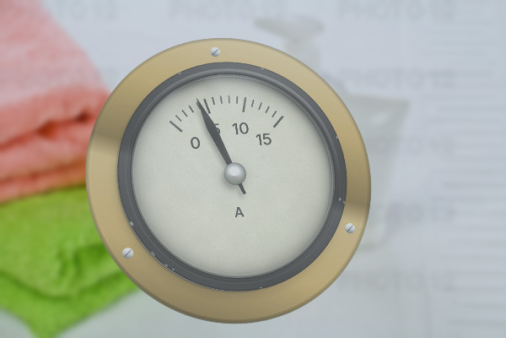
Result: 4,A
